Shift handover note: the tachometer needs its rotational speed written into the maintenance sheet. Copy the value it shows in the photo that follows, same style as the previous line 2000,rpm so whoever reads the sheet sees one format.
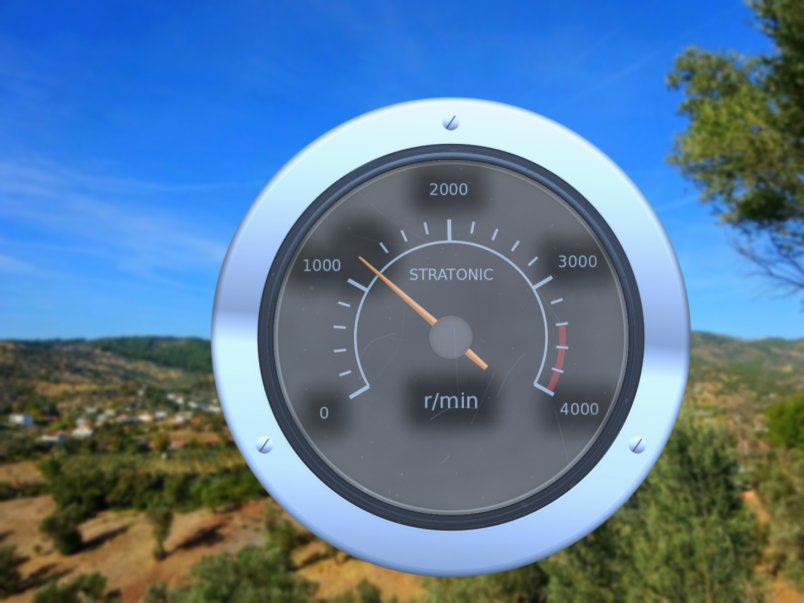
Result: 1200,rpm
